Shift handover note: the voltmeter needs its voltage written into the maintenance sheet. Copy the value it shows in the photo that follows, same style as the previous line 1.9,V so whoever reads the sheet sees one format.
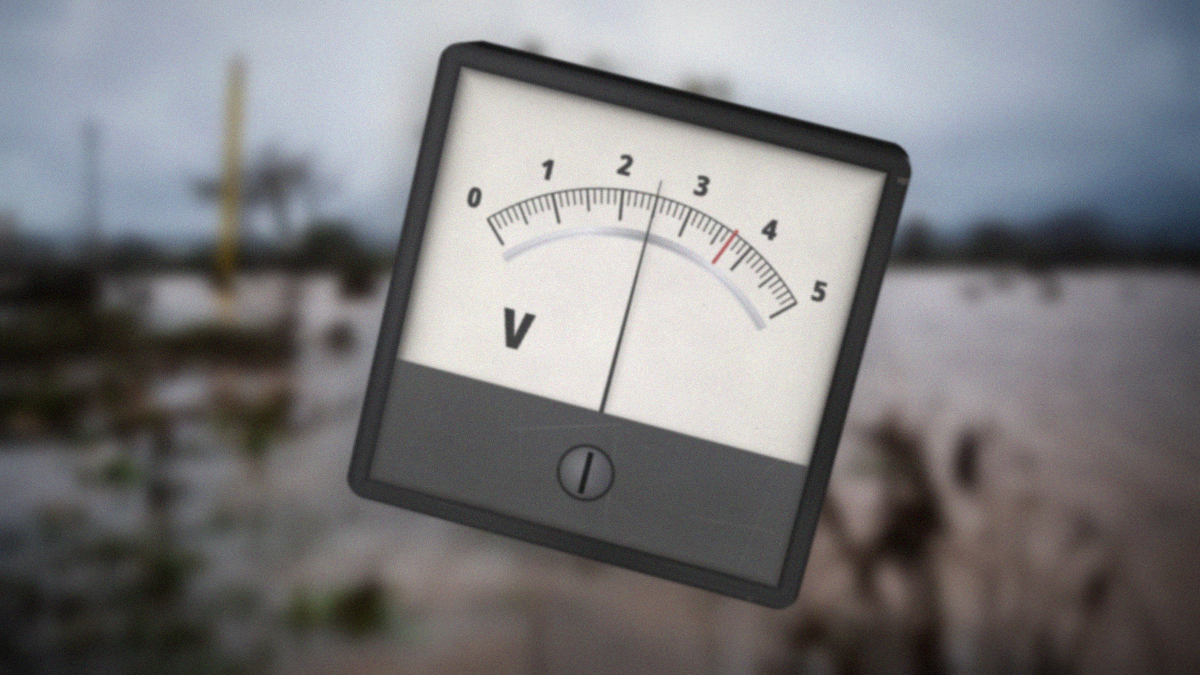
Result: 2.5,V
